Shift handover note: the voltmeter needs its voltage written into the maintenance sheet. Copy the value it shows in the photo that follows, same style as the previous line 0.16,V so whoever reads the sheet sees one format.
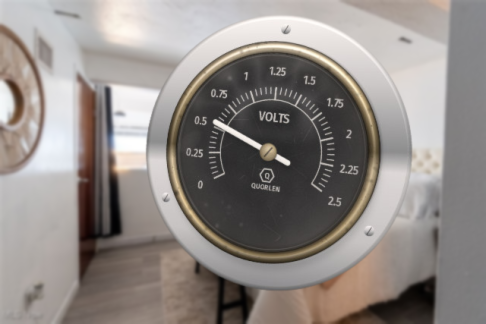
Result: 0.55,V
